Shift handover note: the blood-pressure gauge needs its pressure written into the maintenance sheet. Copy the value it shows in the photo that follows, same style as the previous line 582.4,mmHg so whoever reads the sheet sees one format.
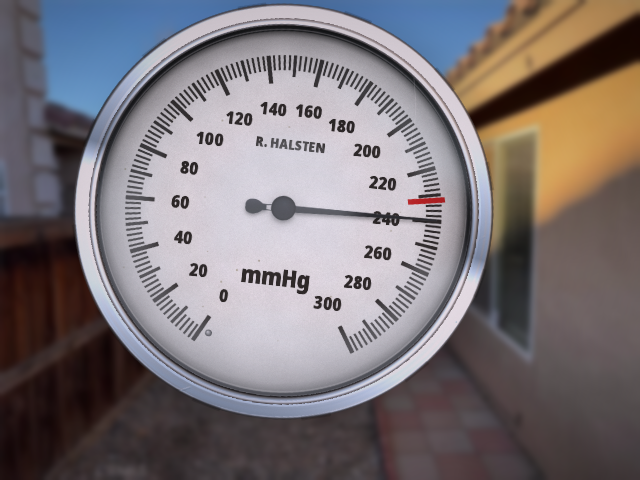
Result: 240,mmHg
